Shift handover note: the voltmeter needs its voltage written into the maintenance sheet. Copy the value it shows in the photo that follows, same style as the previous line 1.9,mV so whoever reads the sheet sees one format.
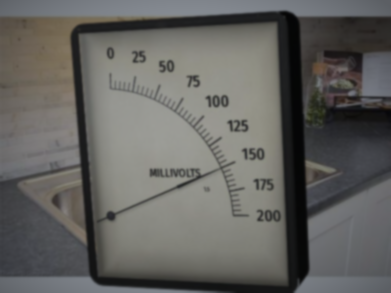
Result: 150,mV
